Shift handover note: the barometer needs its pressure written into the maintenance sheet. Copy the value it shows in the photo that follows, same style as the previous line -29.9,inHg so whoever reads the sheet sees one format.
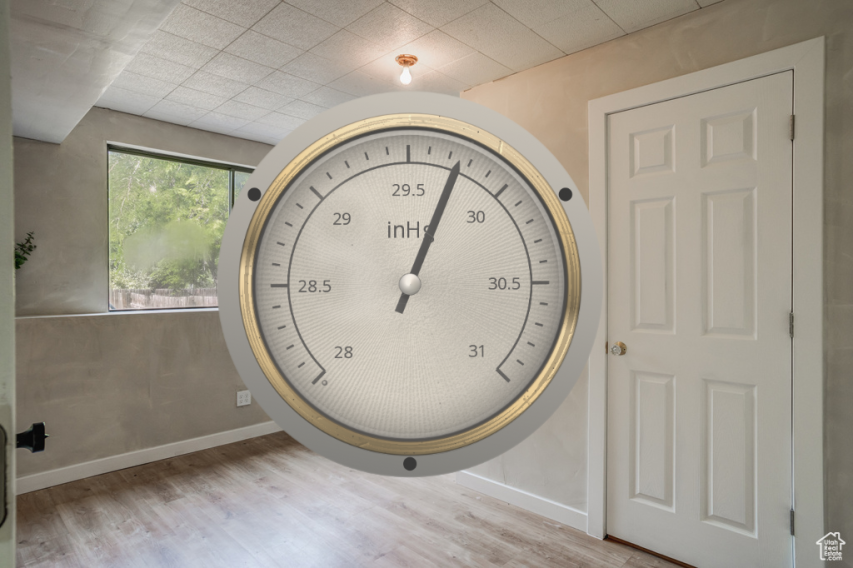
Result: 29.75,inHg
